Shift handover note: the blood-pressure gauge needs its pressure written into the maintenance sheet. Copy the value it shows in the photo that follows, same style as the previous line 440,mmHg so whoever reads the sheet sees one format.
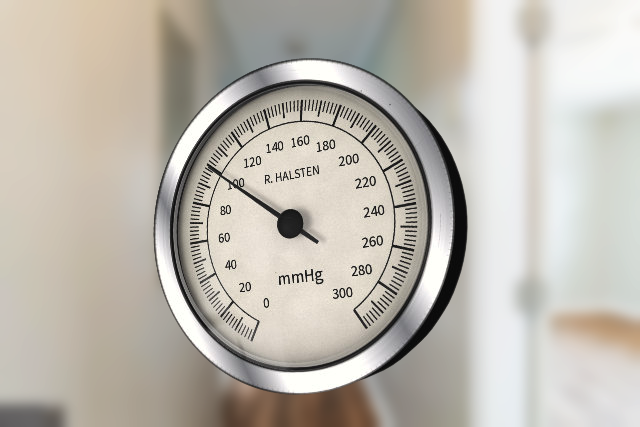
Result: 100,mmHg
